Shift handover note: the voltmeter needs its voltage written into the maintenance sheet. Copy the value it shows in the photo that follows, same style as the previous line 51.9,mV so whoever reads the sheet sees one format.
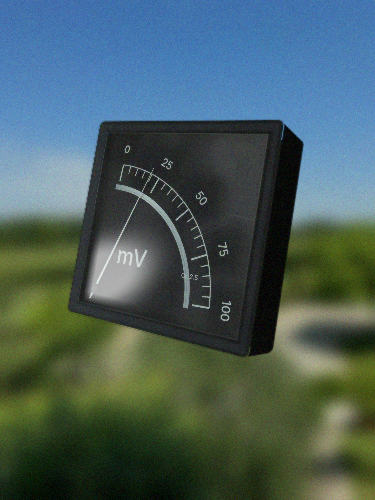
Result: 20,mV
